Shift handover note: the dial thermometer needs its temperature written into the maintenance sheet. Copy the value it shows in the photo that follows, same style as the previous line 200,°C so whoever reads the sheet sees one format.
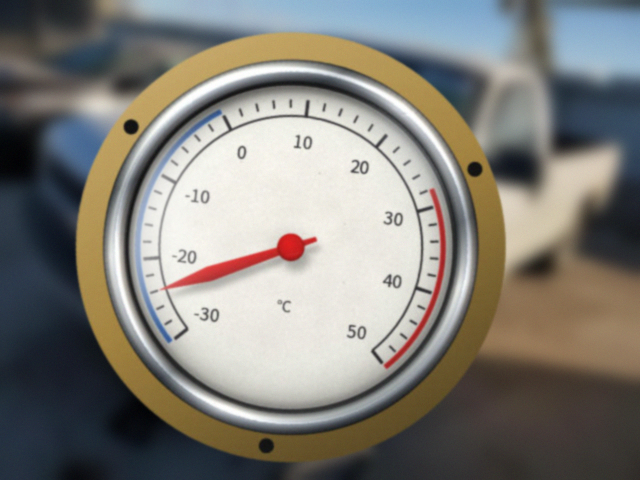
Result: -24,°C
